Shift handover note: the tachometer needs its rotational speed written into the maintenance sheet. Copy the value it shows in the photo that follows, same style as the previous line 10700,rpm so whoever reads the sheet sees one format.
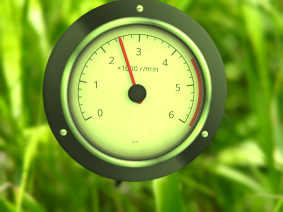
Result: 2500,rpm
